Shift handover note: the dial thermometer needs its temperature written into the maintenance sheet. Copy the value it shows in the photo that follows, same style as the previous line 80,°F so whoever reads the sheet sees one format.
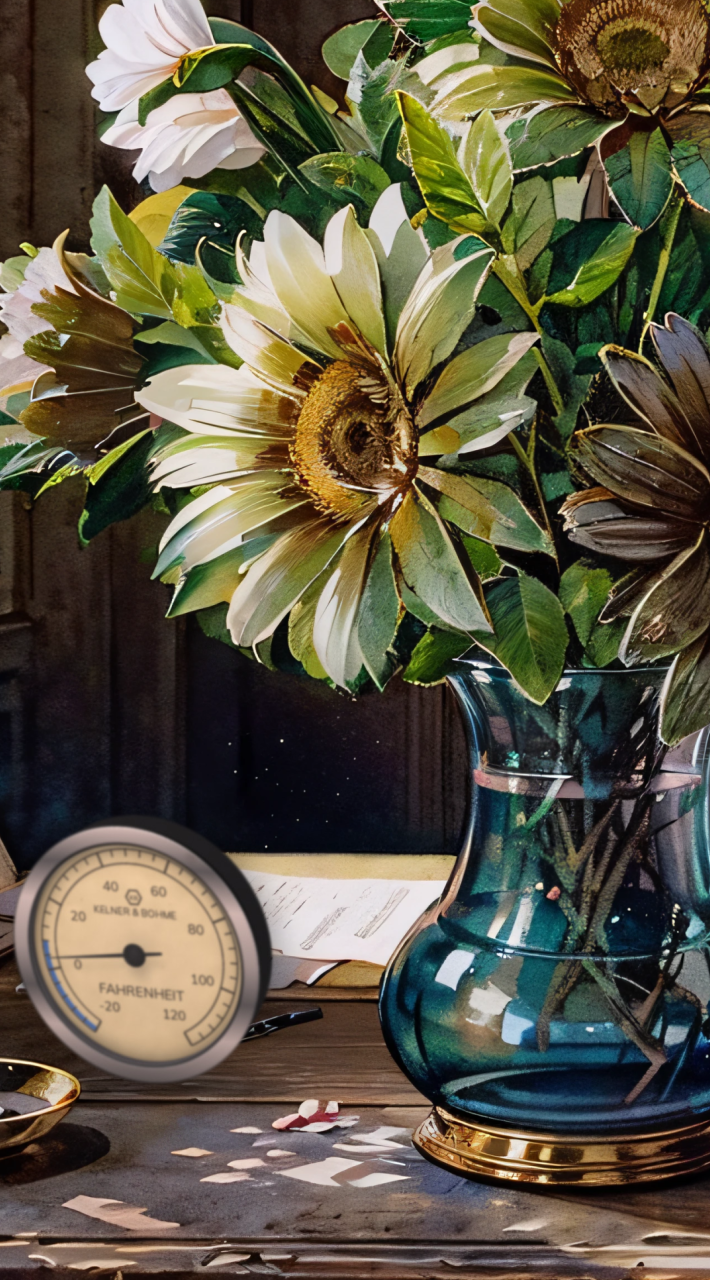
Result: 4,°F
